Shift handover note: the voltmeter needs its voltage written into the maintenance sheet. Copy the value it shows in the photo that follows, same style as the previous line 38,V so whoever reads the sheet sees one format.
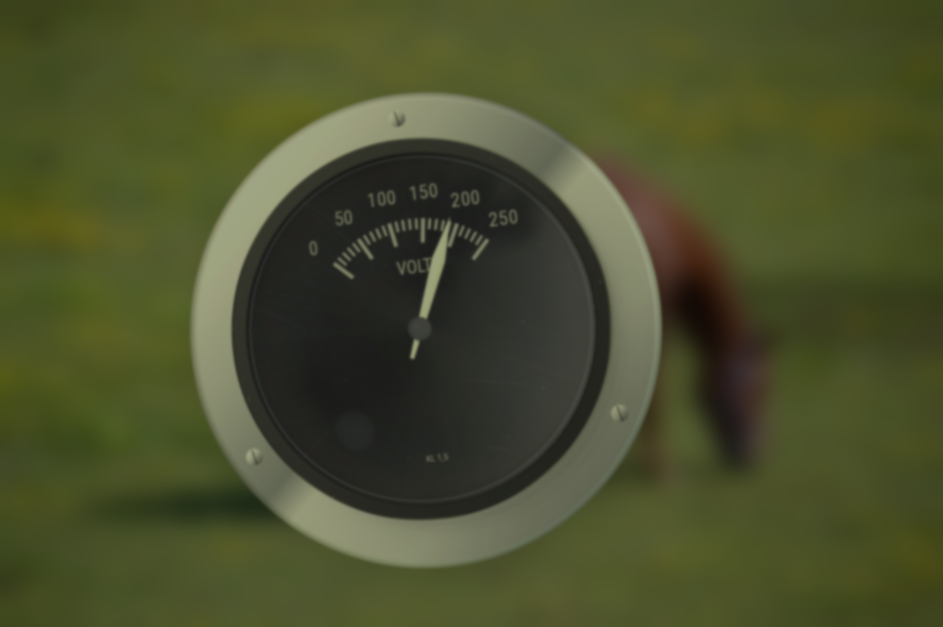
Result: 190,V
